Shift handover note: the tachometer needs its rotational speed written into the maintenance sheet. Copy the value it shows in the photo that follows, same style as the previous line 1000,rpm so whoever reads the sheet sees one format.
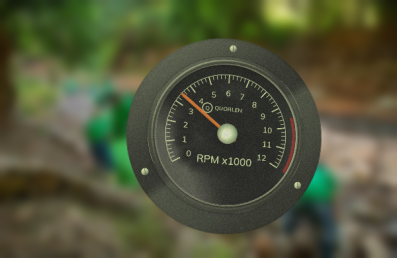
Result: 3400,rpm
